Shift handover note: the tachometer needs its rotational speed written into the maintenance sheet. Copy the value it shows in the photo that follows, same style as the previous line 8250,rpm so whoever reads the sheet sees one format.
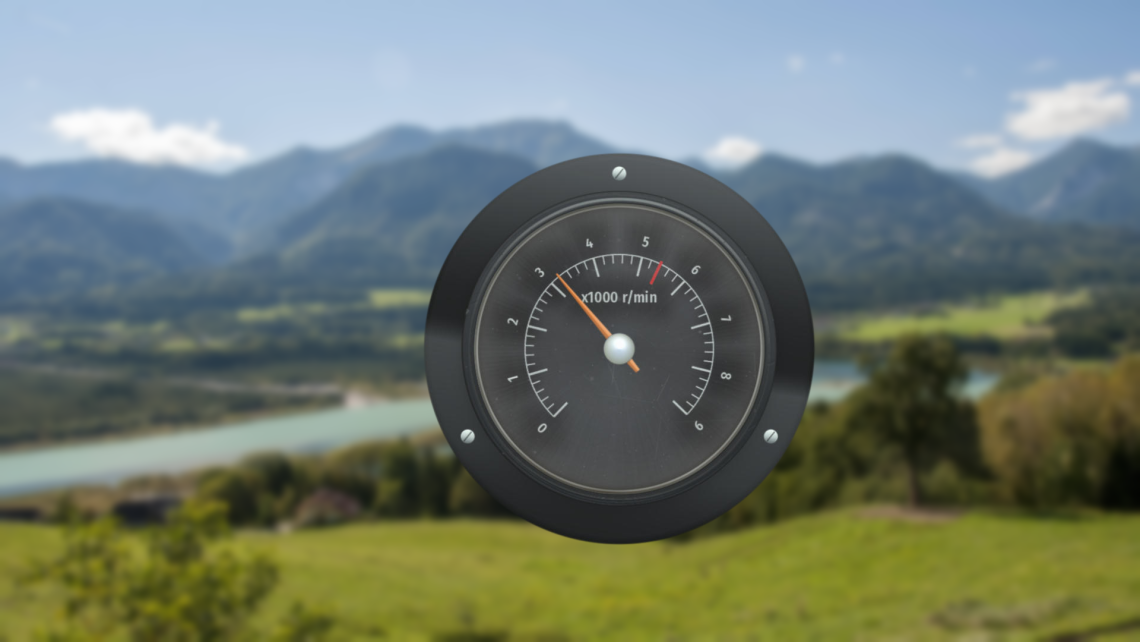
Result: 3200,rpm
